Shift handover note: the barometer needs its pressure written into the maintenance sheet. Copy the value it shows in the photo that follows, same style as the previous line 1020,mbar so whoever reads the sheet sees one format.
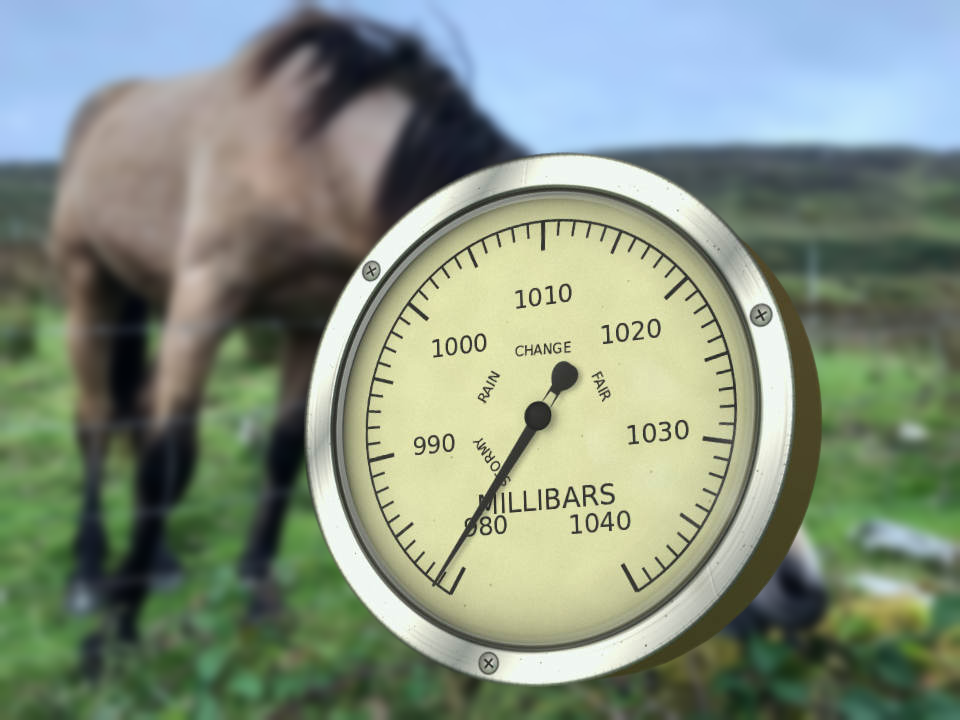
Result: 981,mbar
